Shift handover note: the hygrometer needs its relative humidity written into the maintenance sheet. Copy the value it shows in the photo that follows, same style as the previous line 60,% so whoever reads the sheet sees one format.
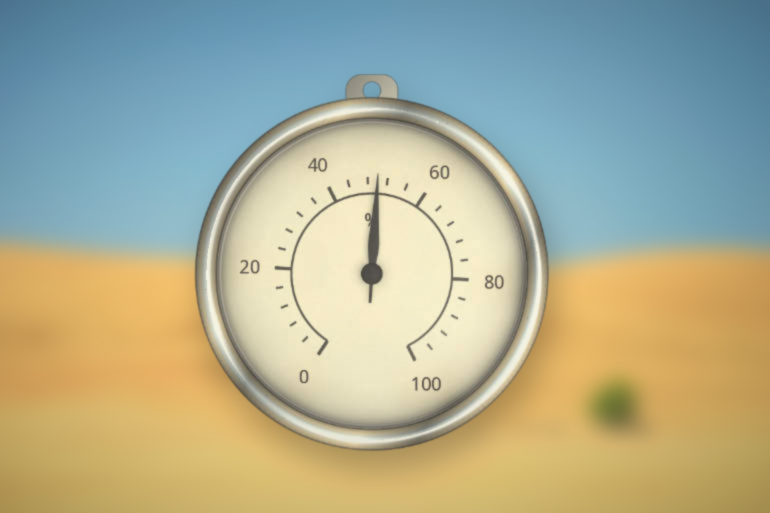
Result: 50,%
